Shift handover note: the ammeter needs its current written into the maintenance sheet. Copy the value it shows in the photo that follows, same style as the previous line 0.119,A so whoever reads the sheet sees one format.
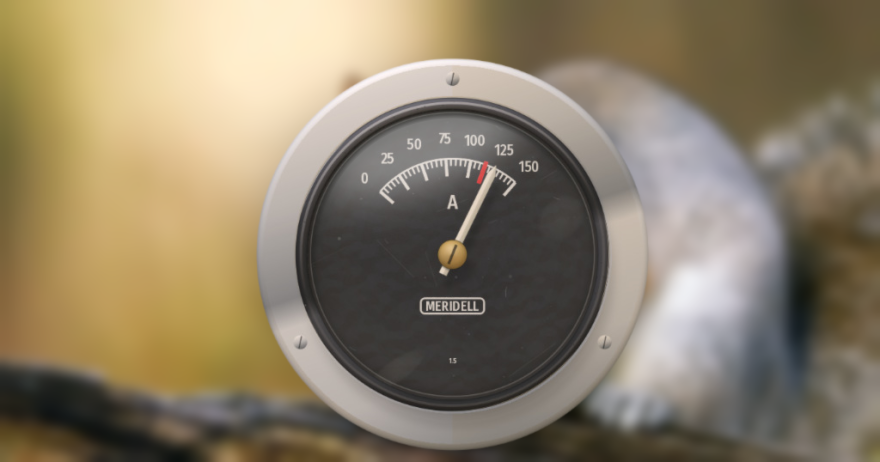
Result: 125,A
